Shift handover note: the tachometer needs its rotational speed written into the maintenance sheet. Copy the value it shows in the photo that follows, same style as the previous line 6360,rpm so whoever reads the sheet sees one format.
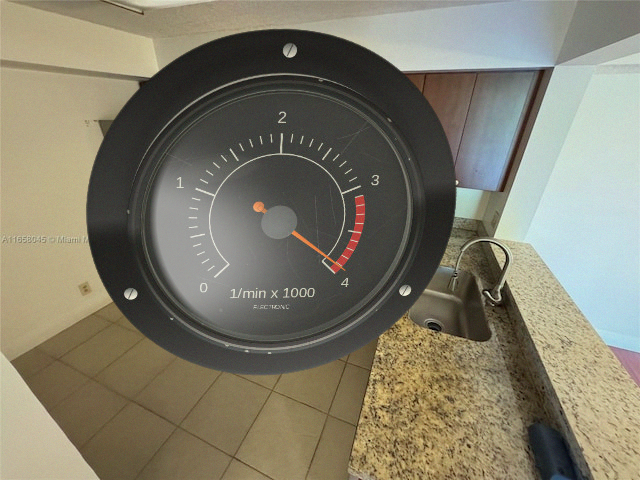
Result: 3900,rpm
